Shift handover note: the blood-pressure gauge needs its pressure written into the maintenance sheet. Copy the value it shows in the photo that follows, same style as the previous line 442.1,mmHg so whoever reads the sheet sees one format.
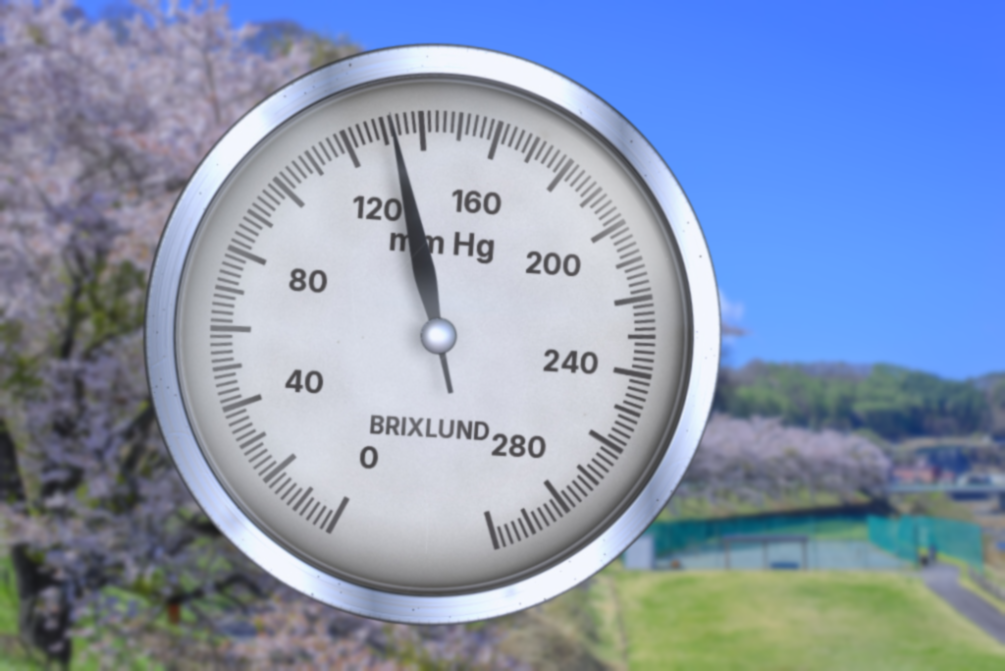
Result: 132,mmHg
